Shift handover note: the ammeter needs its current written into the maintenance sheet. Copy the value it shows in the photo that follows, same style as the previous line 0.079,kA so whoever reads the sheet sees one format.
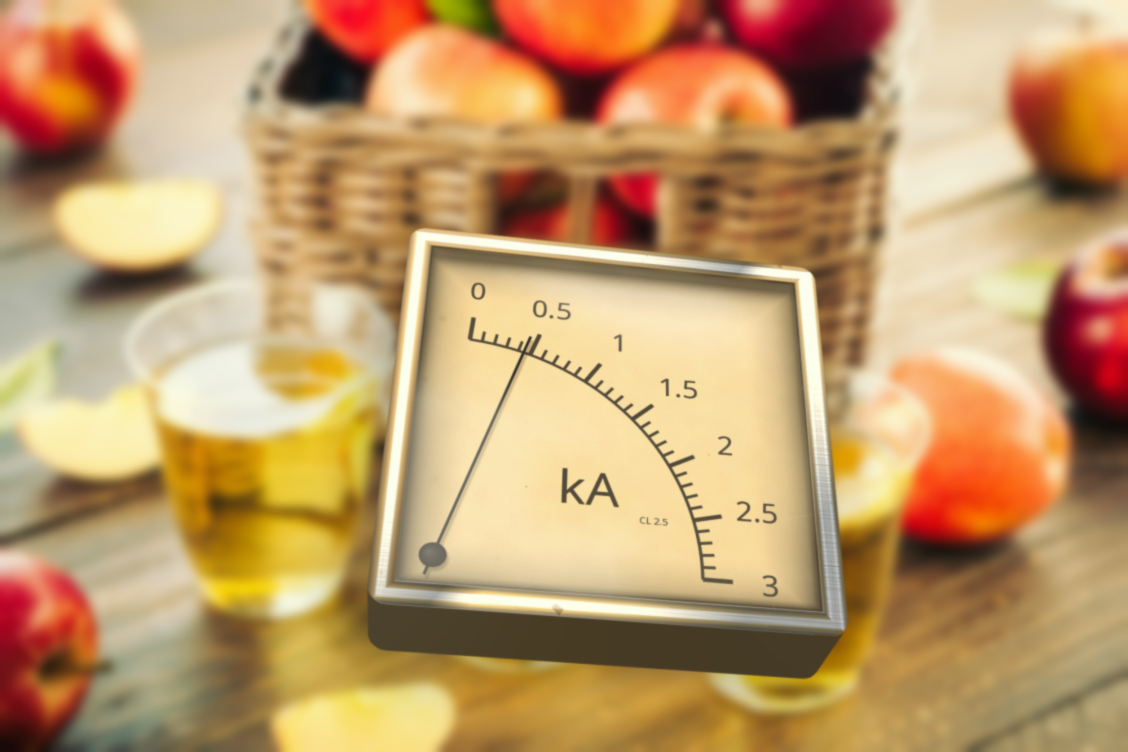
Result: 0.45,kA
